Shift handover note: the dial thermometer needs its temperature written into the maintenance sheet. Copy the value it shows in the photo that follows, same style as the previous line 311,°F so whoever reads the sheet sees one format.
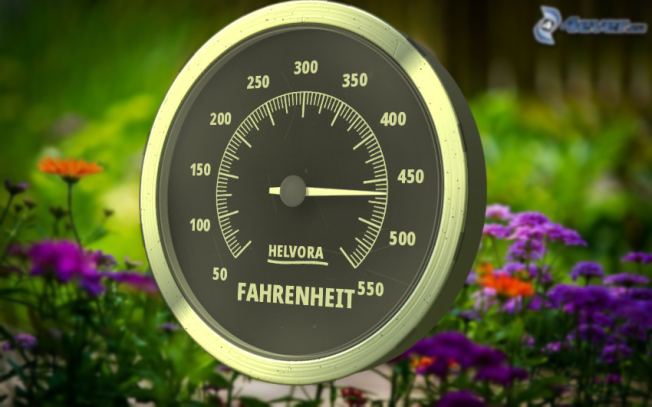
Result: 465,°F
